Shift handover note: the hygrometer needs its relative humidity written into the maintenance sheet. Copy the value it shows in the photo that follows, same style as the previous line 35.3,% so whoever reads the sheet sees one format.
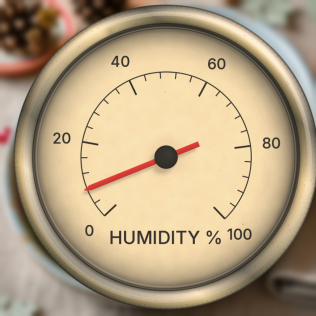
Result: 8,%
